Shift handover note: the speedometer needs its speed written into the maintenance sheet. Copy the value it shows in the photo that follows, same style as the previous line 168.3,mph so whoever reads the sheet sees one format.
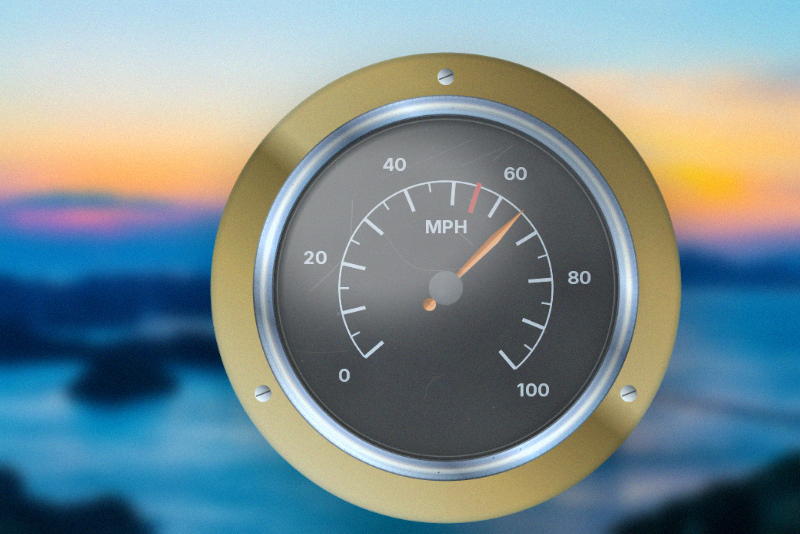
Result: 65,mph
